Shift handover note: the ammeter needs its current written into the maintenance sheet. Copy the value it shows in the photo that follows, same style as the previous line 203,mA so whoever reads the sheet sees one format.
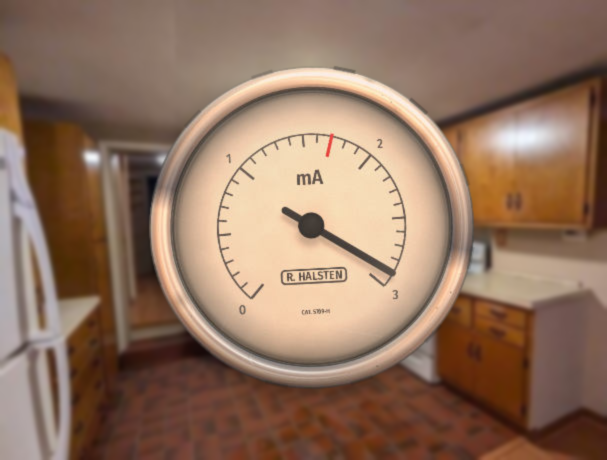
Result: 2.9,mA
